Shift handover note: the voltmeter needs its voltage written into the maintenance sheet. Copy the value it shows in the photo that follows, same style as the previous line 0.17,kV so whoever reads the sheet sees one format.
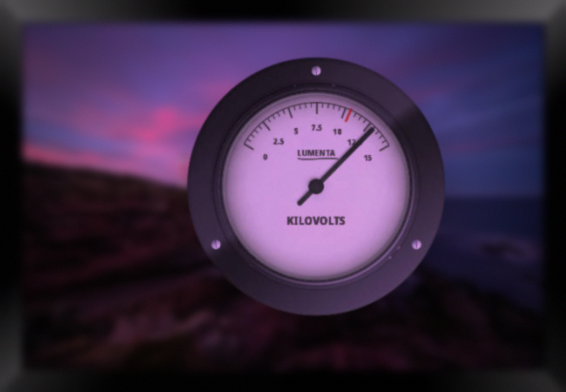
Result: 13,kV
